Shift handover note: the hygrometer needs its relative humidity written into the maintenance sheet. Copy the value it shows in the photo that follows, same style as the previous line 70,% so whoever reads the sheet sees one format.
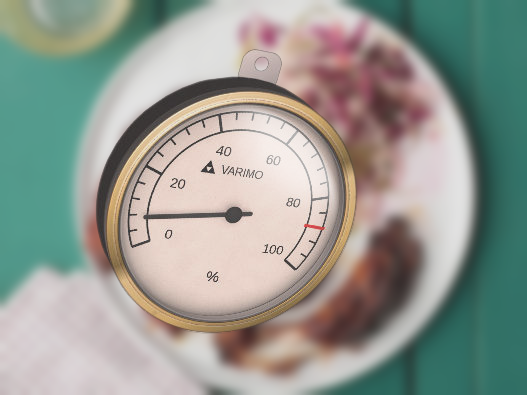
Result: 8,%
